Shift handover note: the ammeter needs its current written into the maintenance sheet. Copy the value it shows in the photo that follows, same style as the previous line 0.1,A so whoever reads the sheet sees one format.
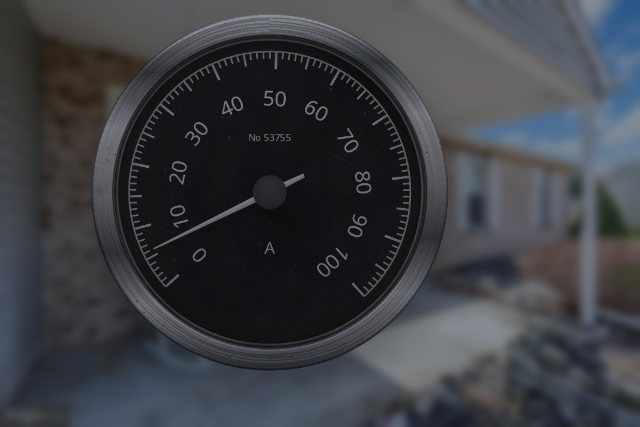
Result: 6,A
